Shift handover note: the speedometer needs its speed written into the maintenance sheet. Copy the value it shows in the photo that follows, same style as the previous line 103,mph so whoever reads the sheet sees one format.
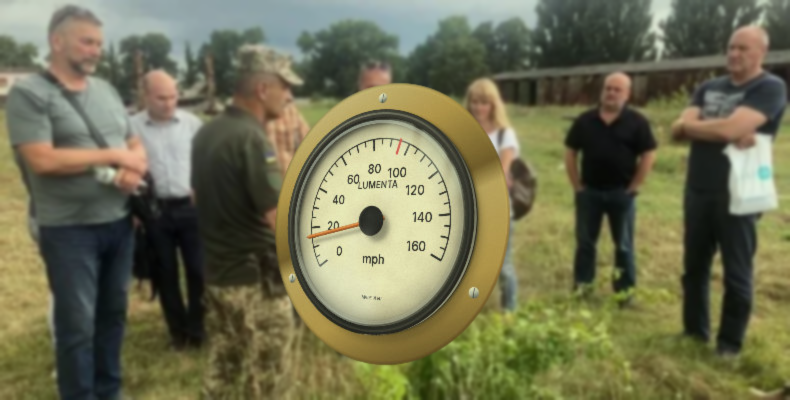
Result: 15,mph
